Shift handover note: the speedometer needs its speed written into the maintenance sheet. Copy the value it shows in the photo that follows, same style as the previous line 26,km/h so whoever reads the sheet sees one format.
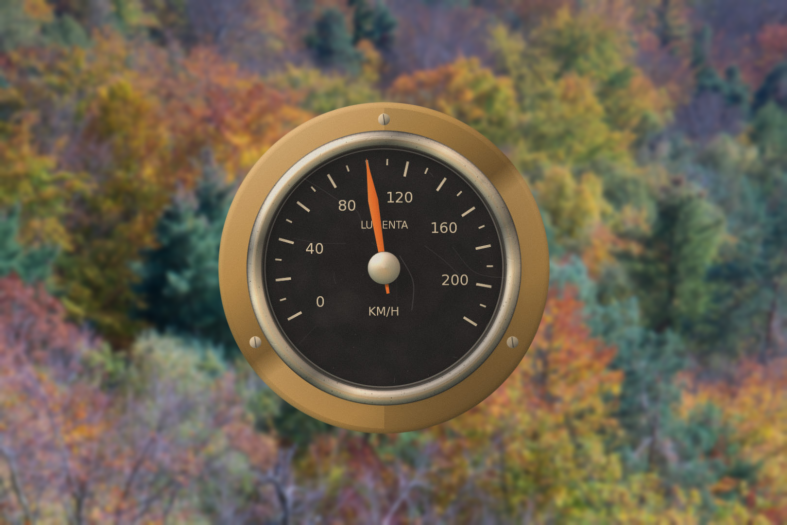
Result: 100,km/h
